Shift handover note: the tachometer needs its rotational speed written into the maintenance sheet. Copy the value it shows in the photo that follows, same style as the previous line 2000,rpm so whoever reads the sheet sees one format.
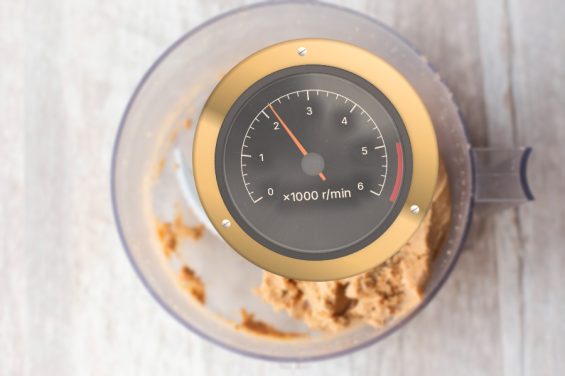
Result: 2200,rpm
